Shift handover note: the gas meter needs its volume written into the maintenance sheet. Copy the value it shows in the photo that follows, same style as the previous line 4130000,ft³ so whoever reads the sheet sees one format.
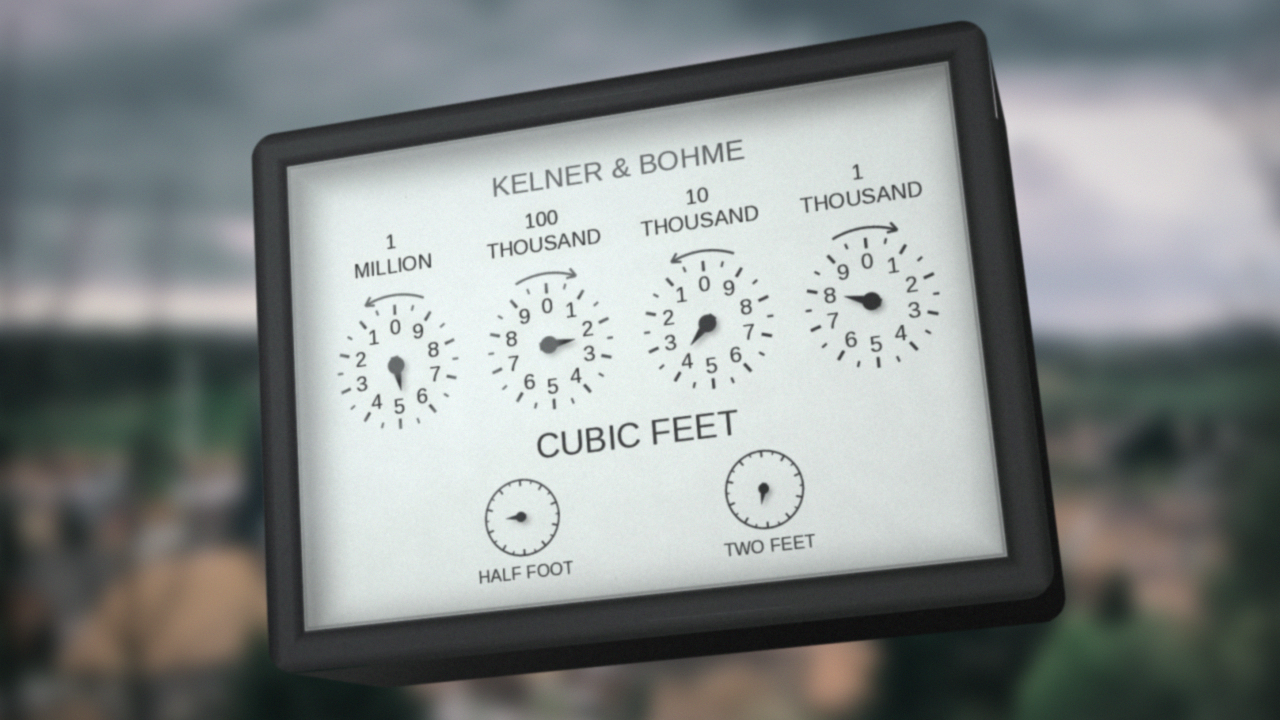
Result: 523800,ft³
